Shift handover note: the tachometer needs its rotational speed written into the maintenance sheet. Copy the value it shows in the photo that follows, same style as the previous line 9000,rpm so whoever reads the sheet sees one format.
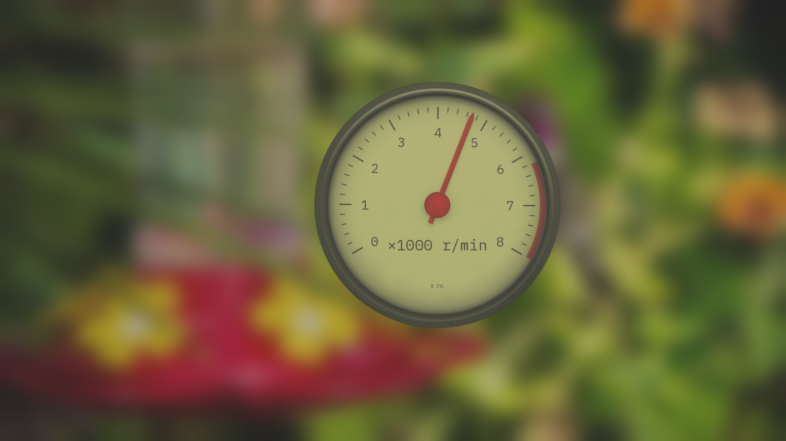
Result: 4700,rpm
